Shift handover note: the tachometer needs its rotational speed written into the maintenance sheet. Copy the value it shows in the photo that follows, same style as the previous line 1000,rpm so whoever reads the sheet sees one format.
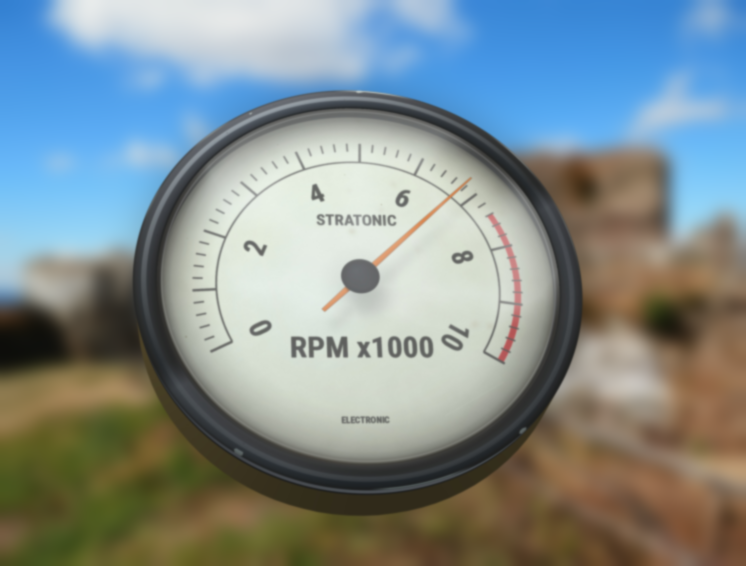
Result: 6800,rpm
